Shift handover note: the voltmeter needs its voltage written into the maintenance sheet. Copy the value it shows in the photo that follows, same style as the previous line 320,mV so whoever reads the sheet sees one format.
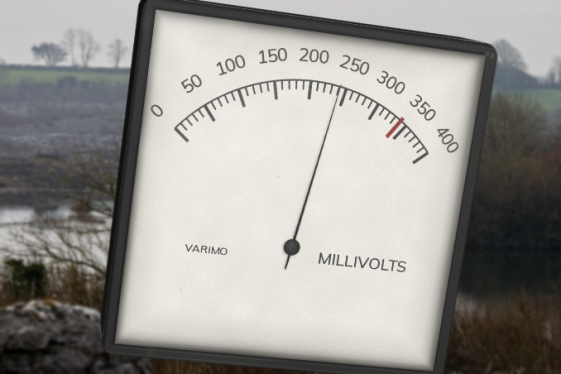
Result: 240,mV
